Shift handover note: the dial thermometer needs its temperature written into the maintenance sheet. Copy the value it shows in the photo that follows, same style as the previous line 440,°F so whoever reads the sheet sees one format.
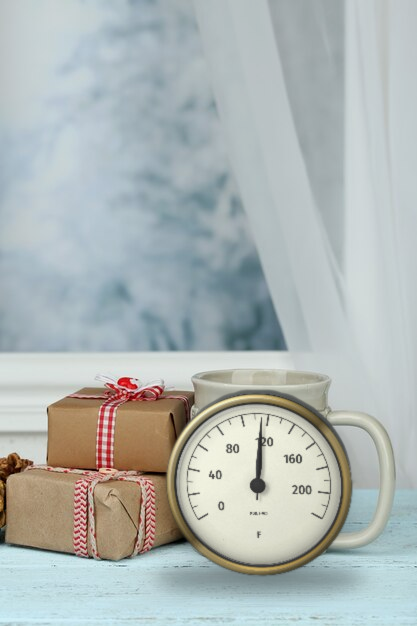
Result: 115,°F
